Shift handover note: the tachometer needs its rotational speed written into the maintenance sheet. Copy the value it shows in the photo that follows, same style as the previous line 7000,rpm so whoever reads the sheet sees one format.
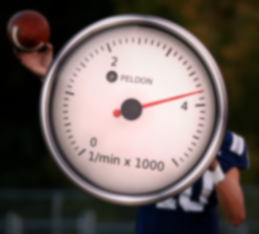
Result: 3800,rpm
